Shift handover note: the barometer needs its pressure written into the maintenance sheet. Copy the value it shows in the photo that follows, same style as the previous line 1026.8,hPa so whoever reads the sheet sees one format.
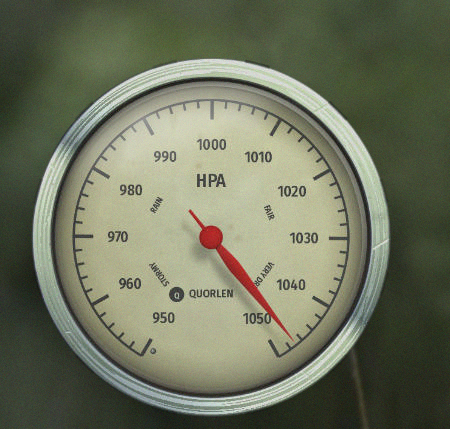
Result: 1047,hPa
